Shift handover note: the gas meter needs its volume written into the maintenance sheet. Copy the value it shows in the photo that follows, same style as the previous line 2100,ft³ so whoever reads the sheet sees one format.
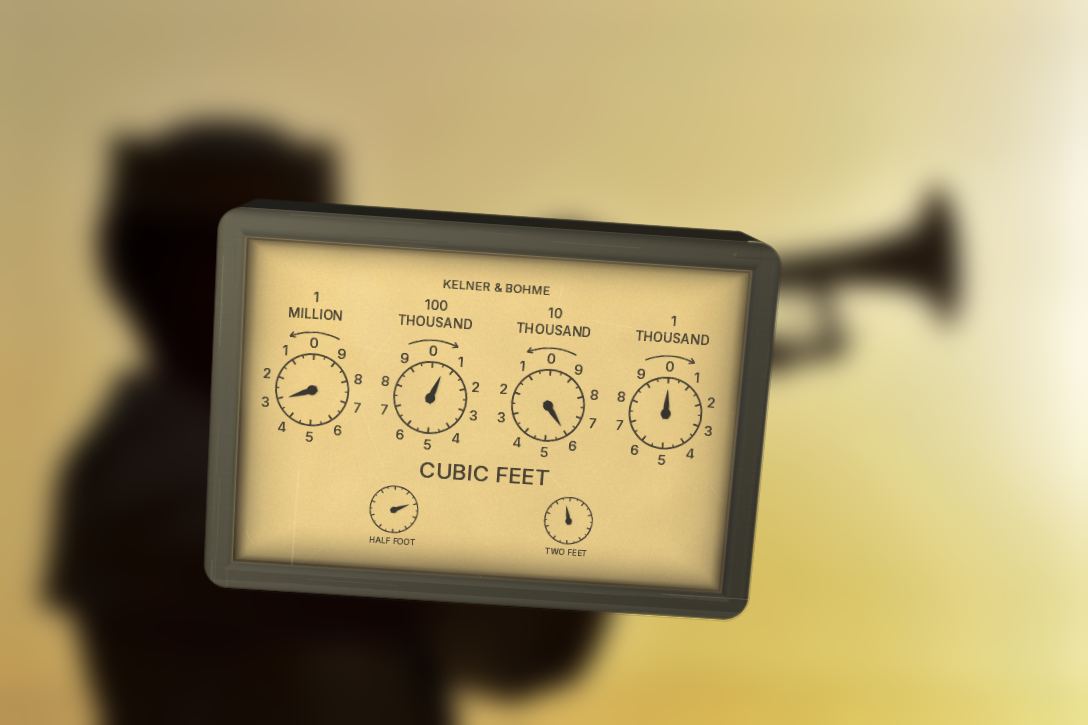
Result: 306000,ft³
